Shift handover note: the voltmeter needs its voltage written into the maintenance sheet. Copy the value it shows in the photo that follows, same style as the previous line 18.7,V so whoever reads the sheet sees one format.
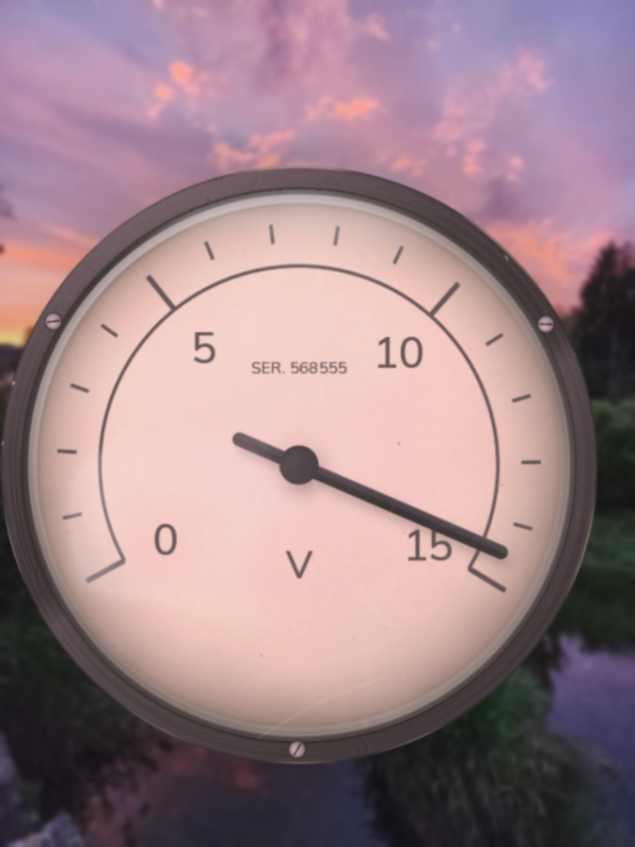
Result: 14.5,V
